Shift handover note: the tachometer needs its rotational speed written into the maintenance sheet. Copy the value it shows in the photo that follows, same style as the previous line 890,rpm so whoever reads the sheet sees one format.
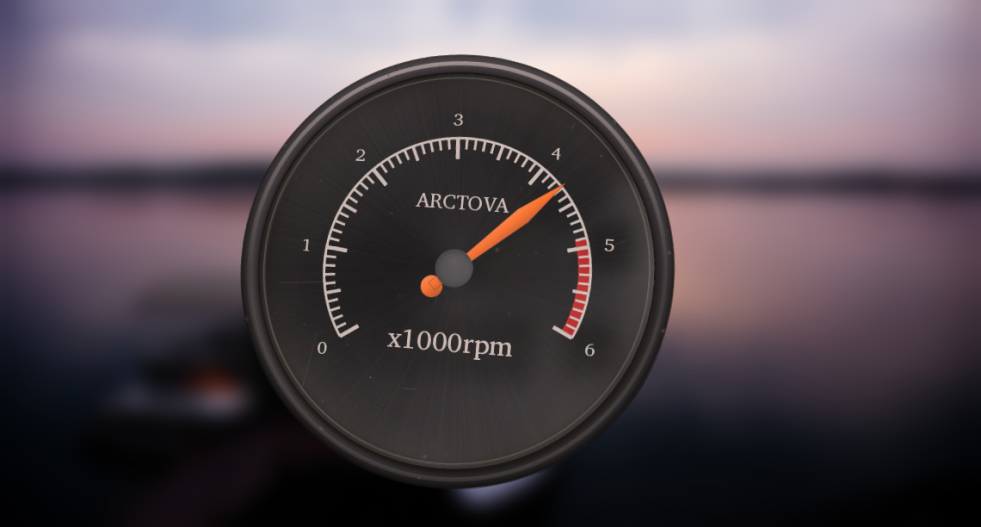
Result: 4300,rpm
